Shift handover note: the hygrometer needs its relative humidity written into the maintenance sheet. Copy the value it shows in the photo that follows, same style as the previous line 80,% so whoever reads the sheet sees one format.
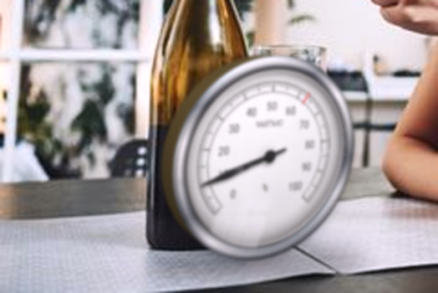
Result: 10,%
